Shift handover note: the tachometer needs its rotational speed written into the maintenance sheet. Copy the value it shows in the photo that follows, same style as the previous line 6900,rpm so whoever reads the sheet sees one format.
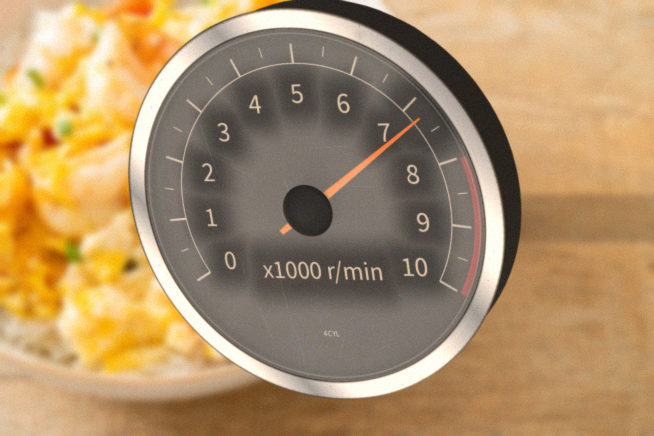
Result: 7250,rpm
